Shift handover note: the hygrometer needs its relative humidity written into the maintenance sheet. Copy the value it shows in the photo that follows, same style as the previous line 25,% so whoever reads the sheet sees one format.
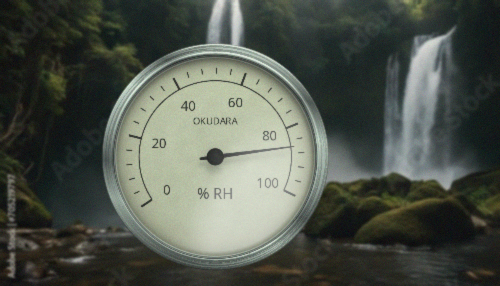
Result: 86,%
